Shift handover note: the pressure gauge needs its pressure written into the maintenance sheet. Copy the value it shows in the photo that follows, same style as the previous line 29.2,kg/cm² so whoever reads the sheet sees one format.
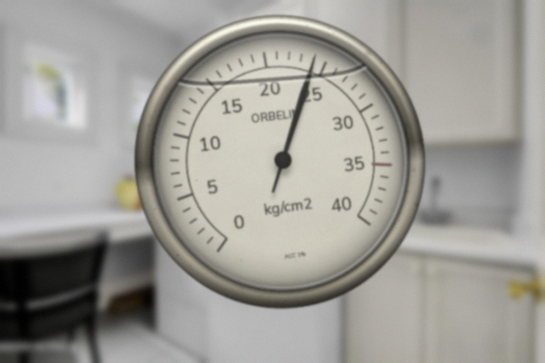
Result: 24,kg/cm²
